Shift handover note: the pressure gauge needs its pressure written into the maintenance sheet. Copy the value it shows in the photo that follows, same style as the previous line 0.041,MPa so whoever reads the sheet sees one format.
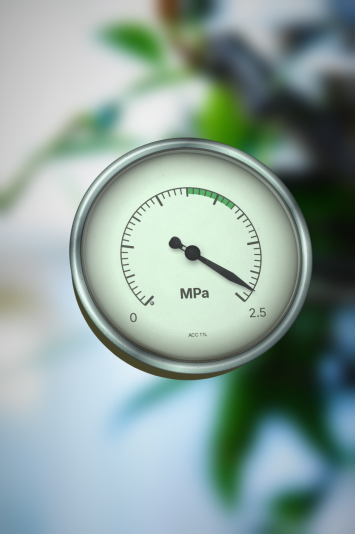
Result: 2.4,MPa
